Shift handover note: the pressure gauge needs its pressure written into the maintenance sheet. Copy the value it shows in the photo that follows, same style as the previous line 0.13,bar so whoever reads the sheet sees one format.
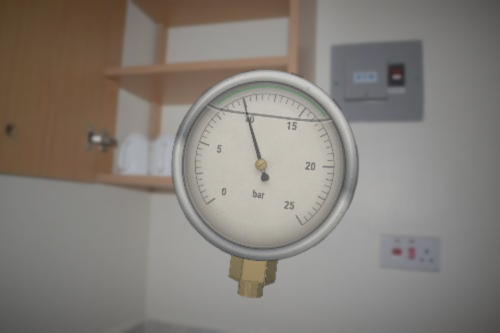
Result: 10,bar
